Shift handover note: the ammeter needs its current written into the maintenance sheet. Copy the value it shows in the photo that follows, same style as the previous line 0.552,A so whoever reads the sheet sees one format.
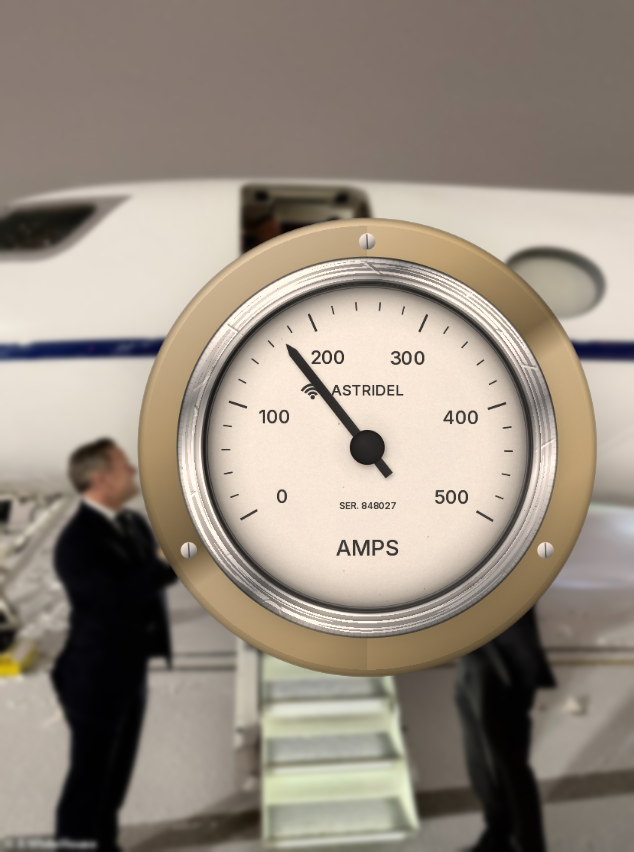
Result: 170,A
